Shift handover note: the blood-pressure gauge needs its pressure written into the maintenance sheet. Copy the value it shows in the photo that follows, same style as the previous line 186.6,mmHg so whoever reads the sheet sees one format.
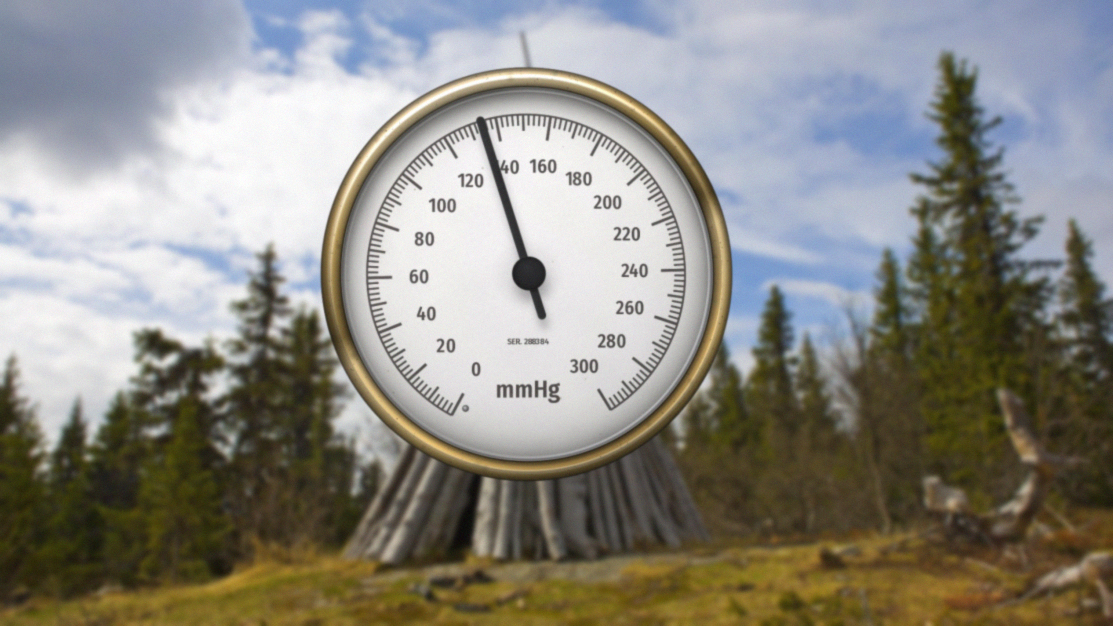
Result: 134,mmHg
